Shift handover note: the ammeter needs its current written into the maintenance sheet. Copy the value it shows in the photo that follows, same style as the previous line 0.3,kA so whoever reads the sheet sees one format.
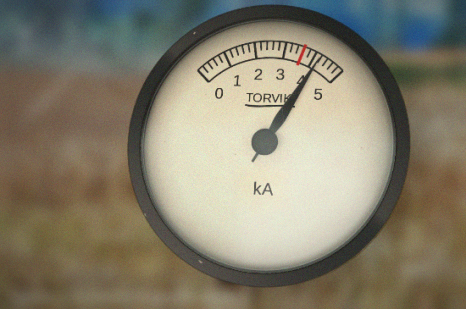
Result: 4.2,kA
